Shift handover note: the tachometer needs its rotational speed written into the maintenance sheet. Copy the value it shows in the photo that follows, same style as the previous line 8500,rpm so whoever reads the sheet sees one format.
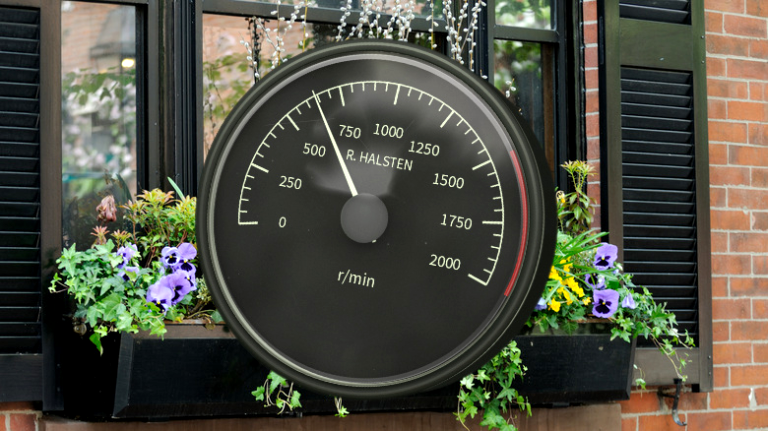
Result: 650,rpm
